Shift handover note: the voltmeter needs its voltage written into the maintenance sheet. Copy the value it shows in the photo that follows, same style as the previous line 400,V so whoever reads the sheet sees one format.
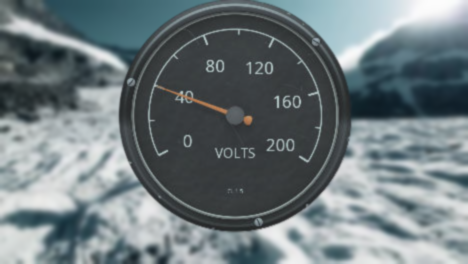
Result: 40,V
